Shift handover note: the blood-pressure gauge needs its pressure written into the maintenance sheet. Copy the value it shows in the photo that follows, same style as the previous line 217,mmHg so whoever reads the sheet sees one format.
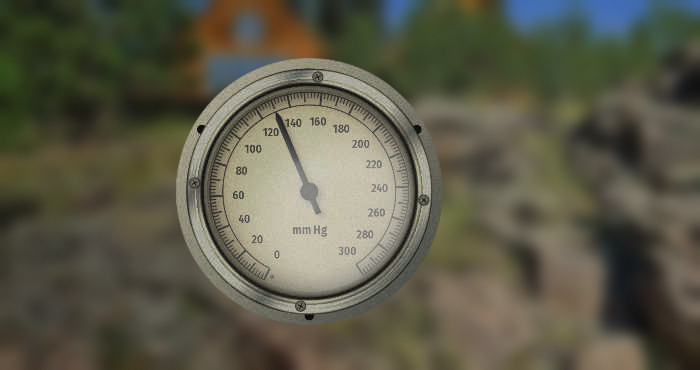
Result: 130,mmHg
